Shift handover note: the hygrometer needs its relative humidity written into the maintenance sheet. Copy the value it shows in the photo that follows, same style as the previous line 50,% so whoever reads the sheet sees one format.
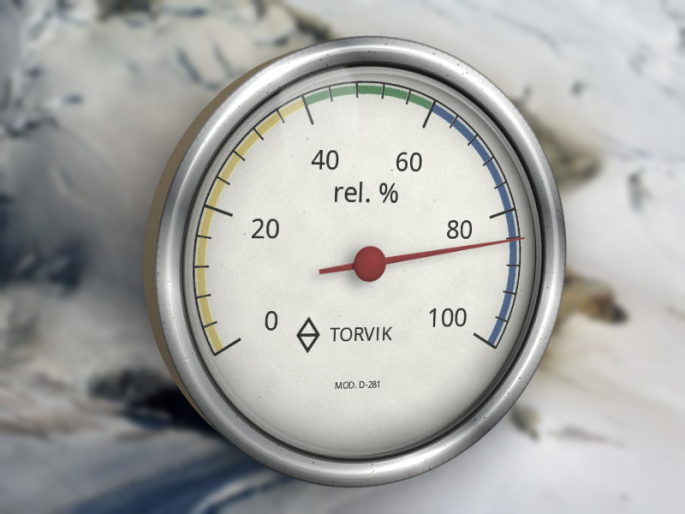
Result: 84,%
